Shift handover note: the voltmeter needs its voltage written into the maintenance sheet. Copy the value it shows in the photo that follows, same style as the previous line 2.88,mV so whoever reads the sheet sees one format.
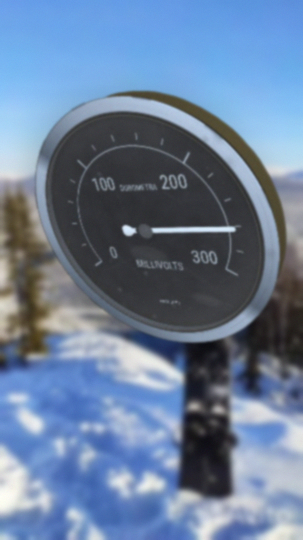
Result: 260,mV
